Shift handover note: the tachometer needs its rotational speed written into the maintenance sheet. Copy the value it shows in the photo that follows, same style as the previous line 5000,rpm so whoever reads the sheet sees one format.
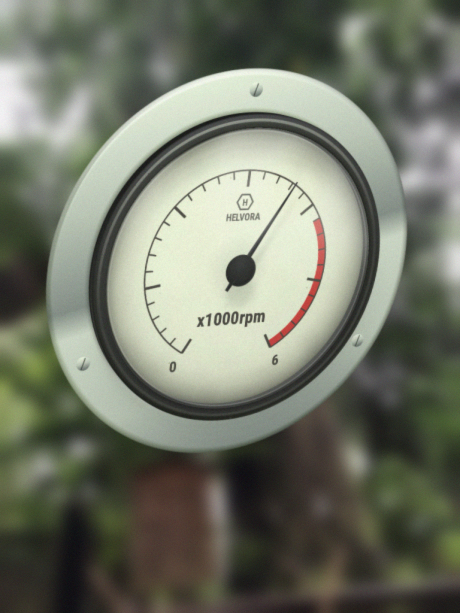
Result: 3600,rpm
